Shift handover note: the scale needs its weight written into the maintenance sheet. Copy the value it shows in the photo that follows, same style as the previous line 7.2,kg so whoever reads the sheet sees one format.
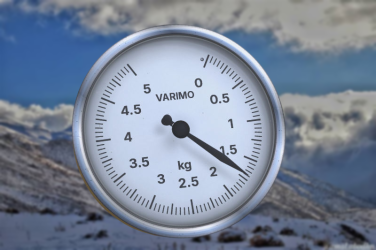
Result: 1.7,kg
